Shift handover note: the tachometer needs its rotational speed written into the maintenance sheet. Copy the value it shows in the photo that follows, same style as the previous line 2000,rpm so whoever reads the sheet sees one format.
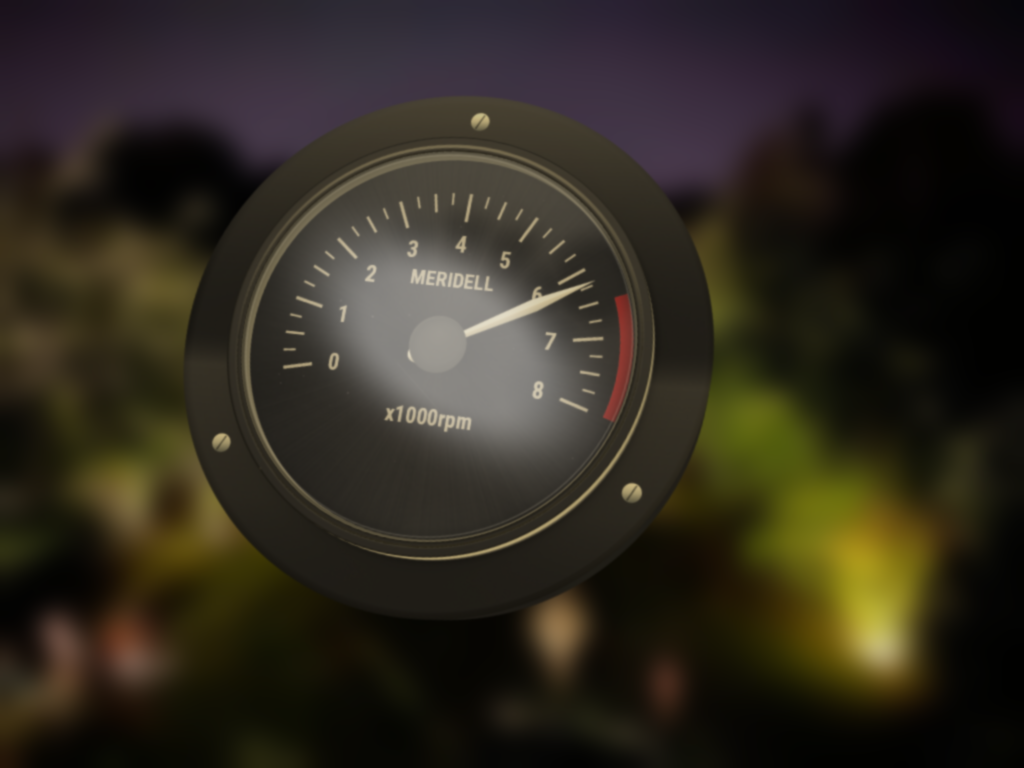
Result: 6250,rpm
